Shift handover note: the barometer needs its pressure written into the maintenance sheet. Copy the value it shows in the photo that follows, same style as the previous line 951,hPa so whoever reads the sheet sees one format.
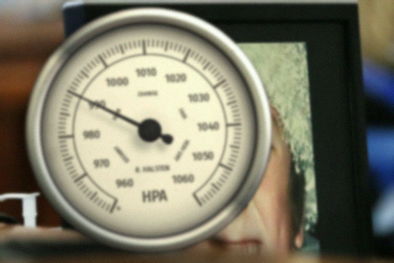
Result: 990,hPa
